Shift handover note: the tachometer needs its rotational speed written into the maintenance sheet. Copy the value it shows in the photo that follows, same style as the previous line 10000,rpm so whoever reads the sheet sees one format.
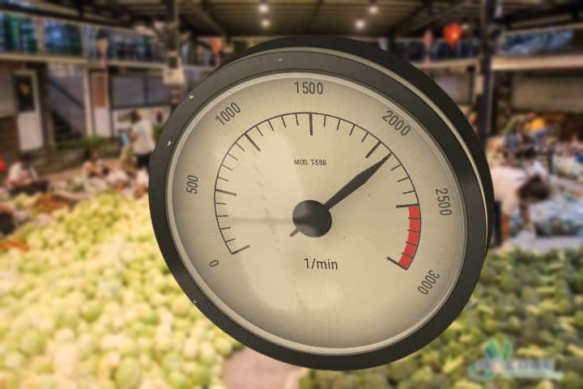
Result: 2100,rpm
